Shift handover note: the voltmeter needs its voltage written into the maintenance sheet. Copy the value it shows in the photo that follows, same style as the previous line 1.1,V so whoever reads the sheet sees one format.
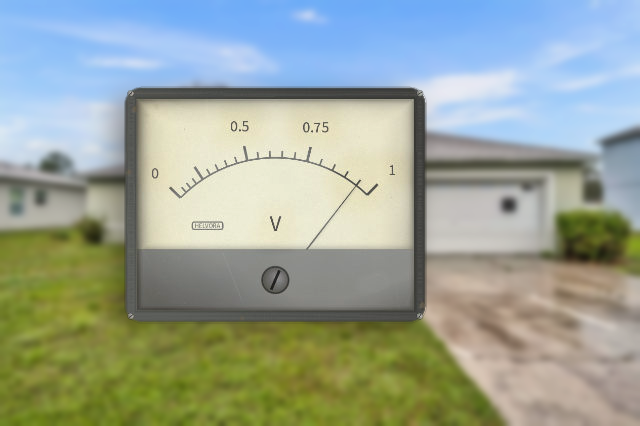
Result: 0.95,V
